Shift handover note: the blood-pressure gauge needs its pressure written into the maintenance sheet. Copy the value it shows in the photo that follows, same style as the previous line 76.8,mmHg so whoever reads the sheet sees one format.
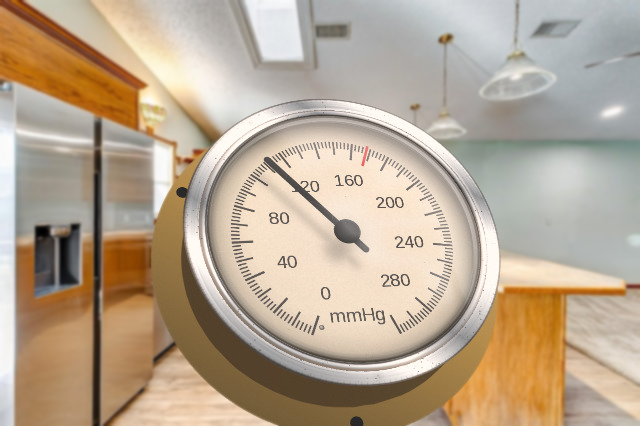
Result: 110,mmHg
